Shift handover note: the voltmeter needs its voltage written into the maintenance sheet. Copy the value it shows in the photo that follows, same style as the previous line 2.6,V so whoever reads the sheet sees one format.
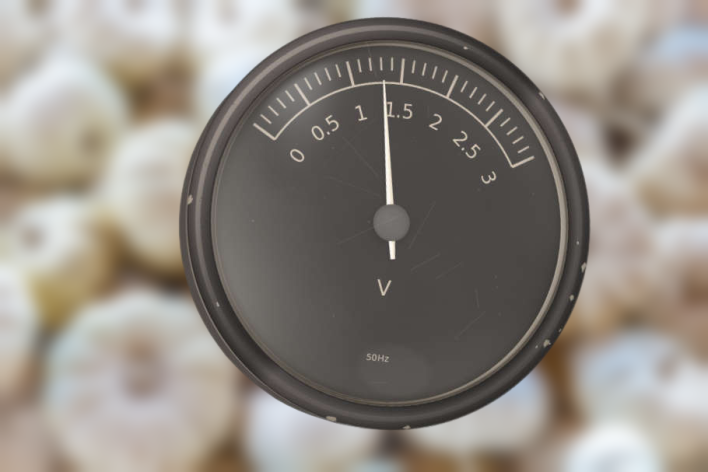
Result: 1.3,V
